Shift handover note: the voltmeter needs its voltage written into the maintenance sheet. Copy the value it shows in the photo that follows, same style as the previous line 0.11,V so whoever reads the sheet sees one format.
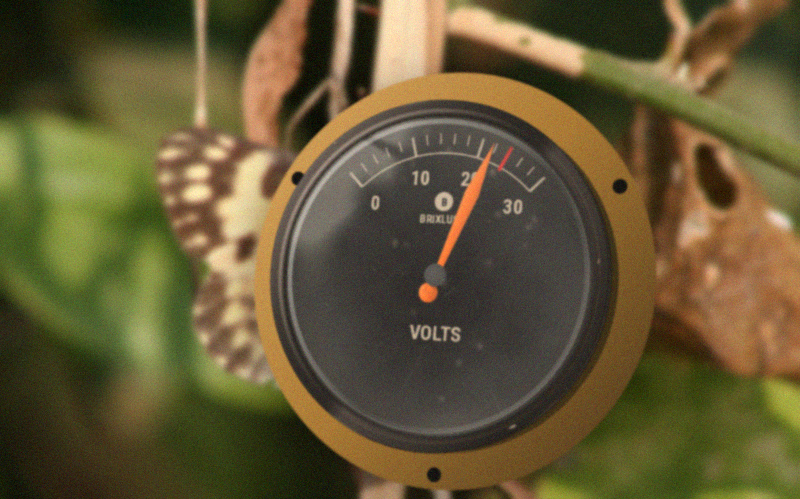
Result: 22,V
